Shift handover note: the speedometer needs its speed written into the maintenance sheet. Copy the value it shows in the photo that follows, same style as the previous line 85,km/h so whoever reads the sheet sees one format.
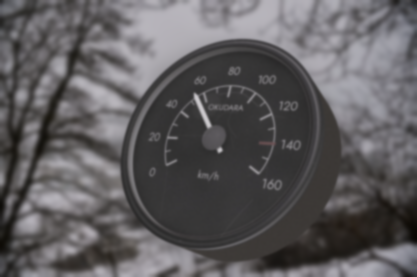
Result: 55,km/h
